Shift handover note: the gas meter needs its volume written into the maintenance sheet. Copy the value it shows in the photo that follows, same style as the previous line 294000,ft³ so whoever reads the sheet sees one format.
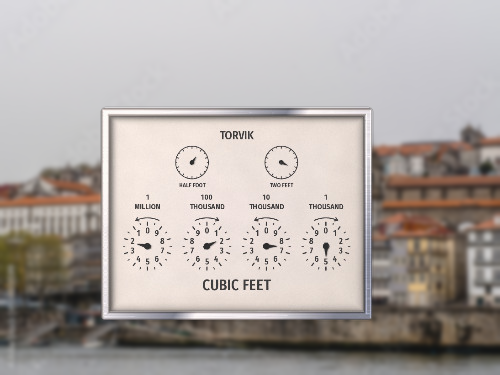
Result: 217500,ft³
